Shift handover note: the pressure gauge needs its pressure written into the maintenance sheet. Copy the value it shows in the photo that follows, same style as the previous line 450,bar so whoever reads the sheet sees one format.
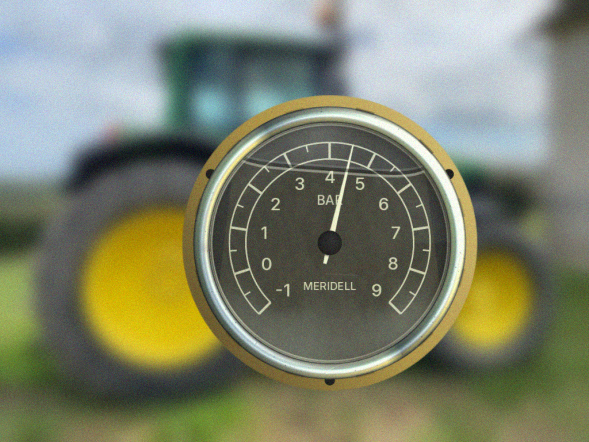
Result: 4.5,bar
